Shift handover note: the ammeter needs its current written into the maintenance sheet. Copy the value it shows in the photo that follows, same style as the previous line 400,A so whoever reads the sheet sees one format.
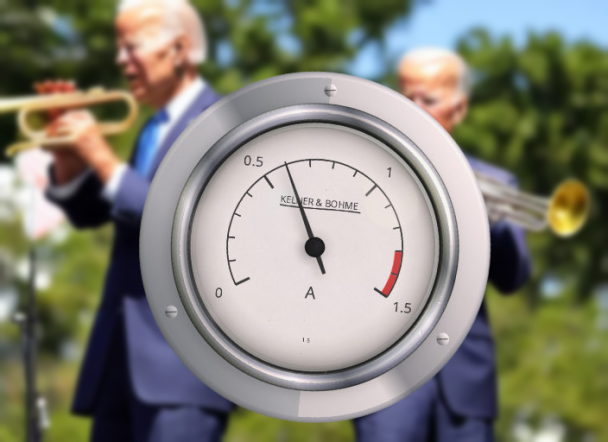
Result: 0.6,A
